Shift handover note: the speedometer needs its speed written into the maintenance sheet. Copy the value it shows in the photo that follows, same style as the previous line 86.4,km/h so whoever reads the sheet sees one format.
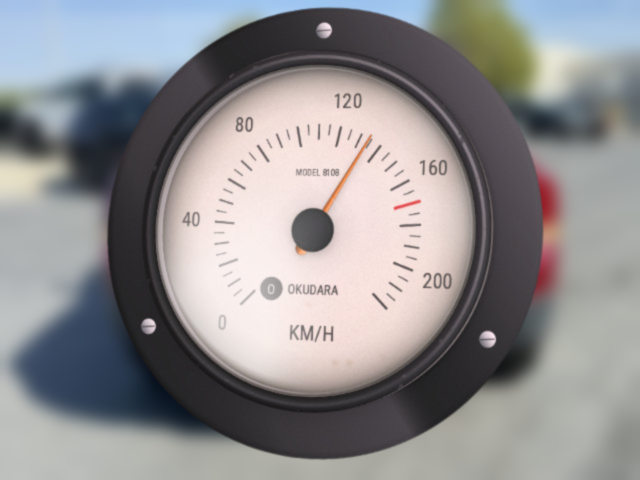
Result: 135,km/h
